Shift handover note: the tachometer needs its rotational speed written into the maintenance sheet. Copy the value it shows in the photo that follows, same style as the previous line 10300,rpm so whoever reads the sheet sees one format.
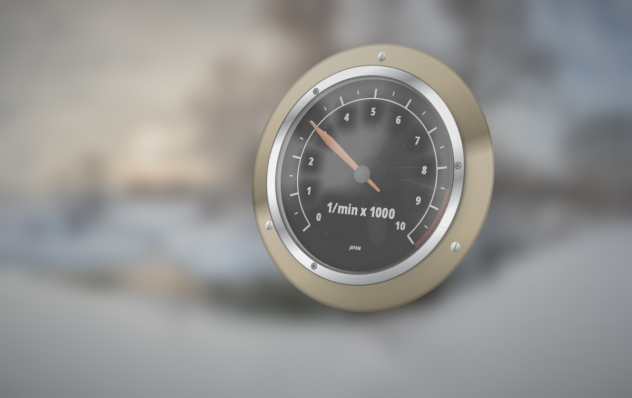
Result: 3000,rpm
